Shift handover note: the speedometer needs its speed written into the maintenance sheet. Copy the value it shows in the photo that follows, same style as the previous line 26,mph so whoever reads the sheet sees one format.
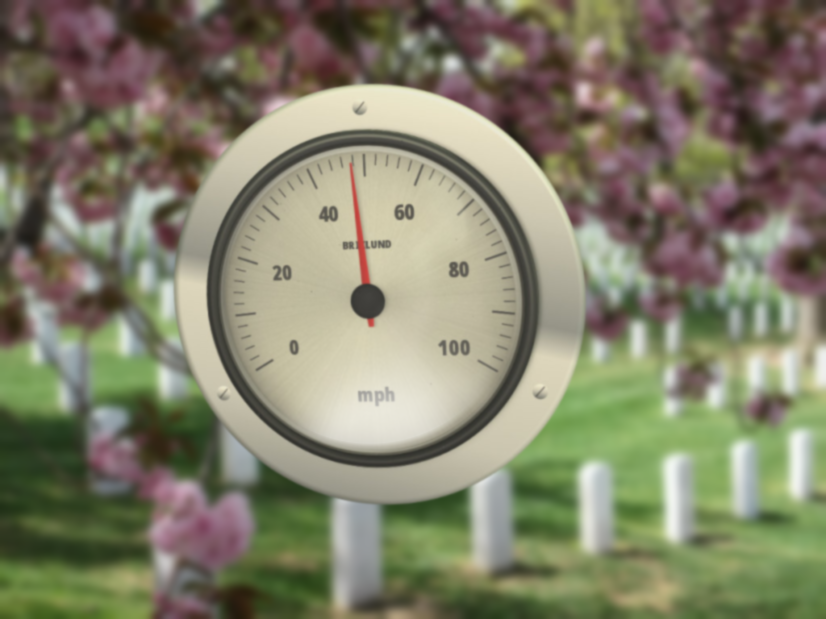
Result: 48,mph
